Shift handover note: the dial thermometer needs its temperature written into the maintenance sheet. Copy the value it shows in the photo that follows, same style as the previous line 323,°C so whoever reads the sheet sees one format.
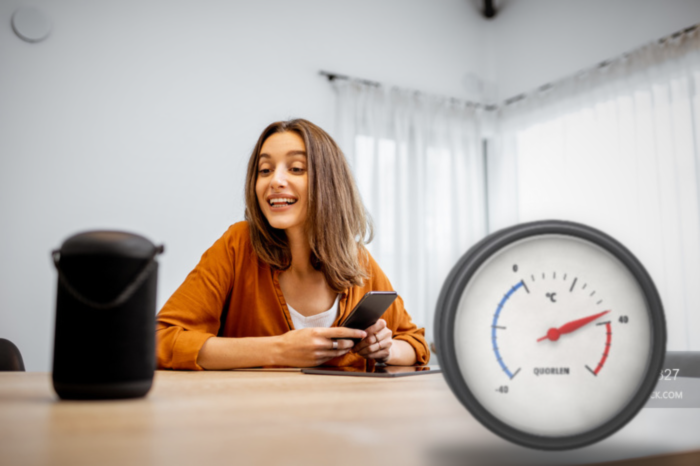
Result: 36,°C
